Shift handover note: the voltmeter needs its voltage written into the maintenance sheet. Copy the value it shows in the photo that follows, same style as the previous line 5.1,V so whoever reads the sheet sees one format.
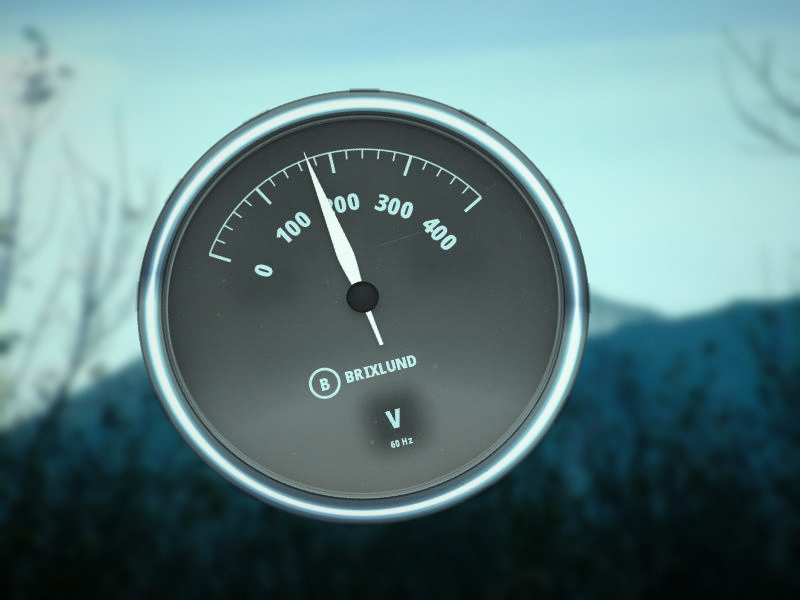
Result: 170,V
